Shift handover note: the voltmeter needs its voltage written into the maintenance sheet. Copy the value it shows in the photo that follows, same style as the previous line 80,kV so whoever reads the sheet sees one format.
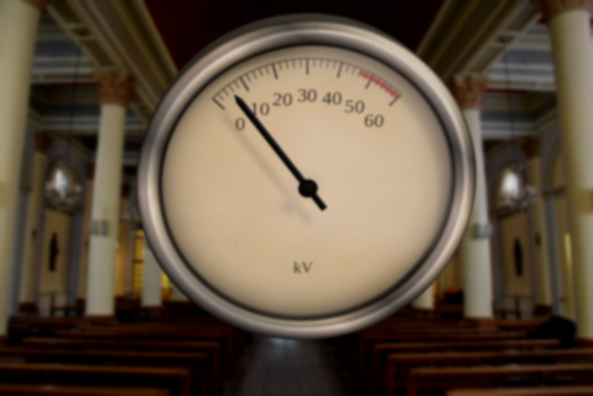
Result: 6,kV
